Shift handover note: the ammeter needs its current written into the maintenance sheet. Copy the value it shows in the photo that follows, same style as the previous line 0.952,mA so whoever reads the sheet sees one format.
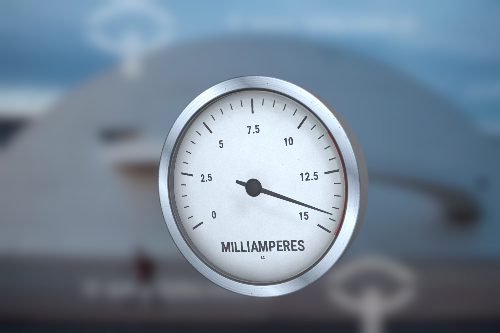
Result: 14.25,mA
